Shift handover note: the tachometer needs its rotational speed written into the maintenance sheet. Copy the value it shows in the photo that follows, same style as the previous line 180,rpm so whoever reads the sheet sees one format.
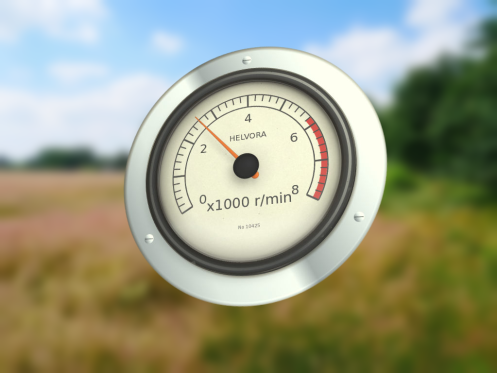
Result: 2600,rpm
